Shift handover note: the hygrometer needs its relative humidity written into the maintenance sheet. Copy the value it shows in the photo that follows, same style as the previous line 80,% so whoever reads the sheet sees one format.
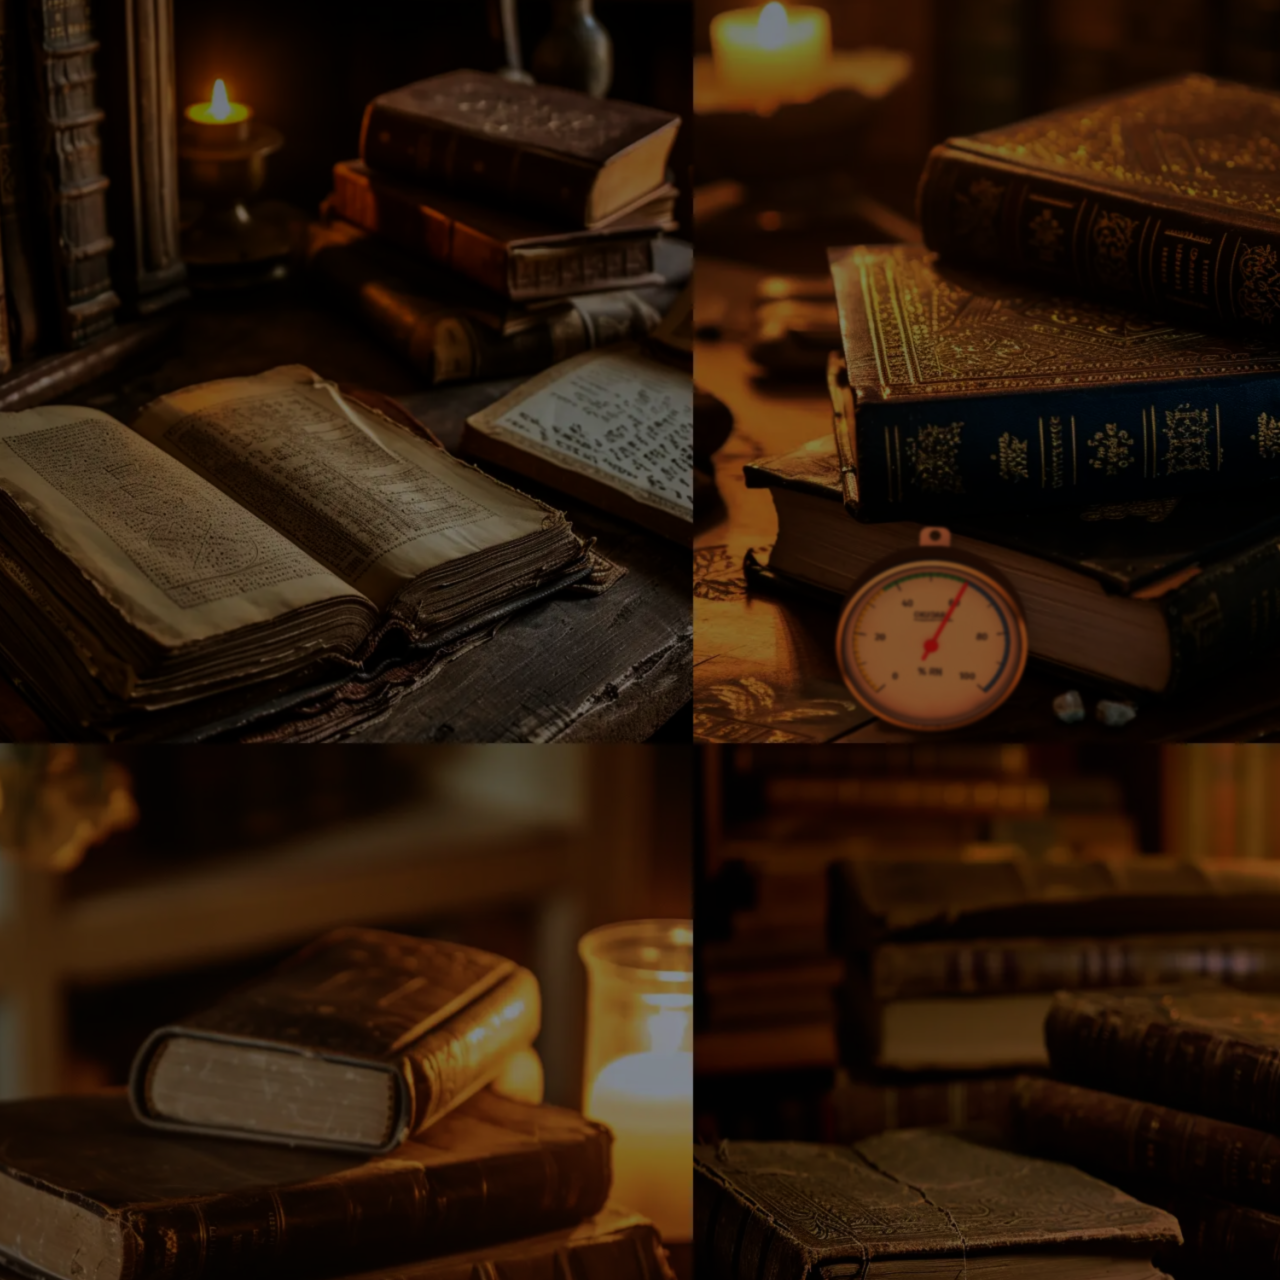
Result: 60,%
